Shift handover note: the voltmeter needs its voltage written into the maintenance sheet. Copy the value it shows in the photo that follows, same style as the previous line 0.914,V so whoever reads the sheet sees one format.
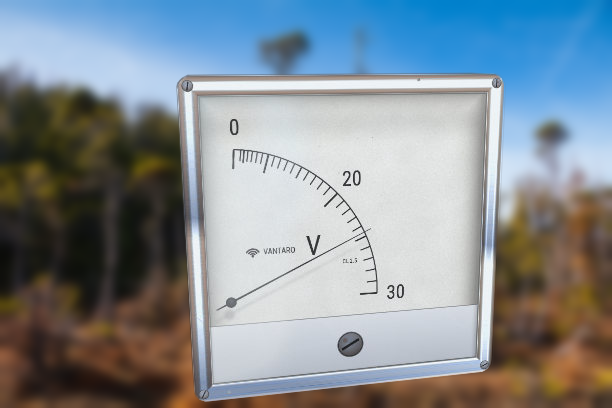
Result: 24.5,V
